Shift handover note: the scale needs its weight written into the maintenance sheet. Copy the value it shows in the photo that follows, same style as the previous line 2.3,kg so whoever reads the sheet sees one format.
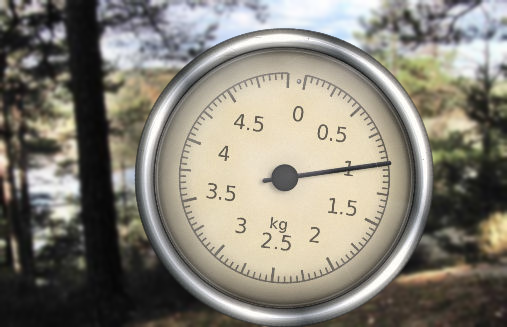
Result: 1,kg
